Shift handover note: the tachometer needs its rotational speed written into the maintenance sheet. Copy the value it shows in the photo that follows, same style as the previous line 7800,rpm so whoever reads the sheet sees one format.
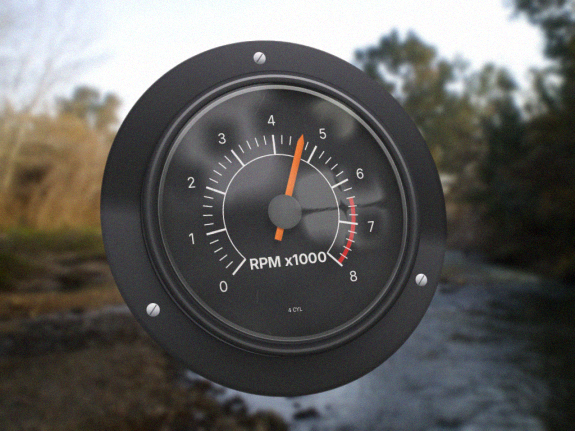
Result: 4600,rpm
